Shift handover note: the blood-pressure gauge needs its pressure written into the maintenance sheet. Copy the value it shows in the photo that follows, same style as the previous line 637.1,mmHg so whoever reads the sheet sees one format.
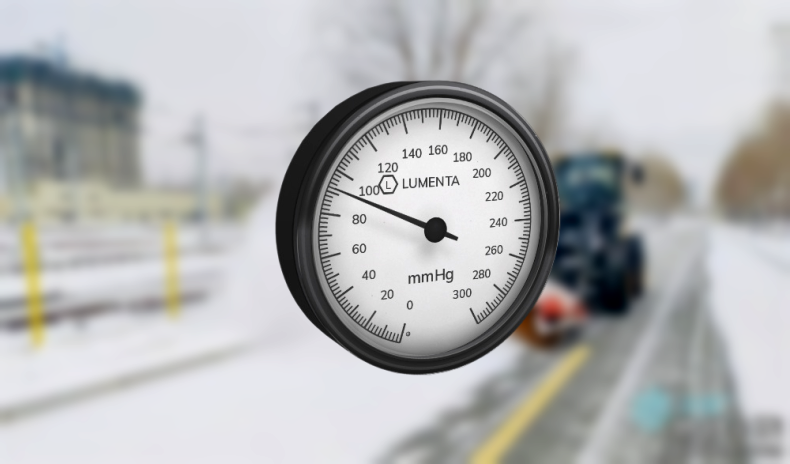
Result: 92,mmHg
